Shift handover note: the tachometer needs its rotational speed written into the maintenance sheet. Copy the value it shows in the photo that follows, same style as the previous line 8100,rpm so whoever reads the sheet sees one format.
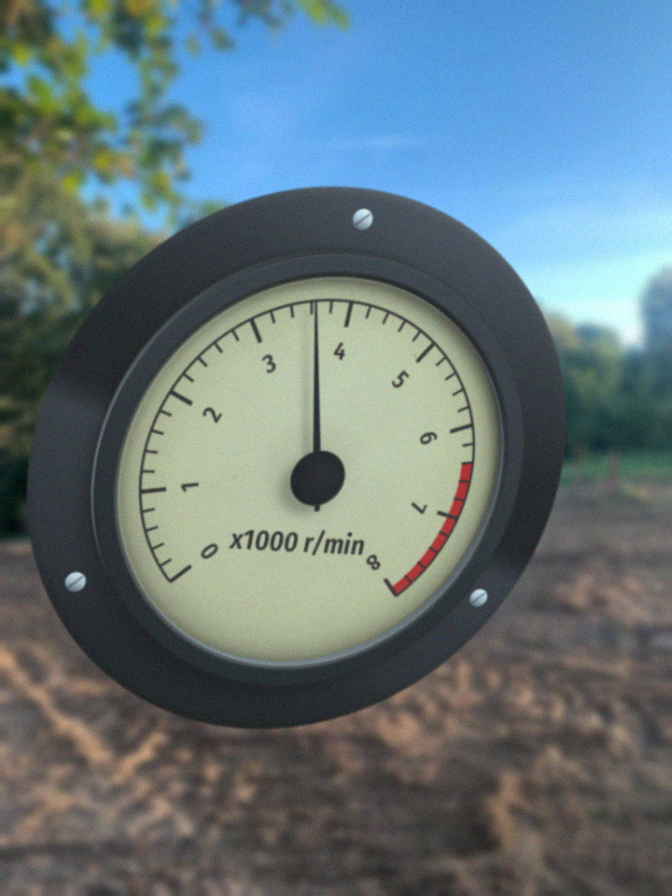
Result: 3600,rpm
